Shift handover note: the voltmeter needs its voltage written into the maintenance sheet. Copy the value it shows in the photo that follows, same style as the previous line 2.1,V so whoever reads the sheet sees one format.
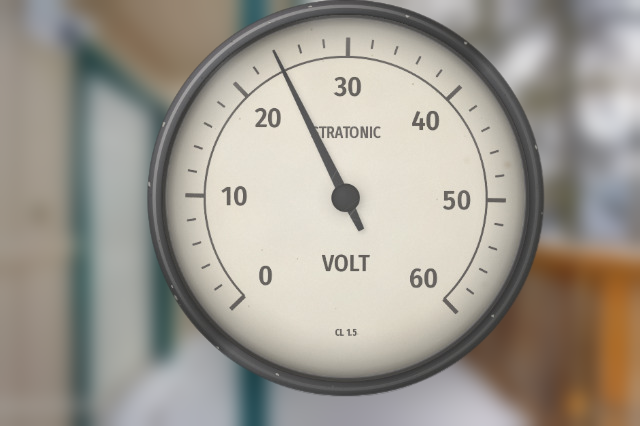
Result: 24,V
